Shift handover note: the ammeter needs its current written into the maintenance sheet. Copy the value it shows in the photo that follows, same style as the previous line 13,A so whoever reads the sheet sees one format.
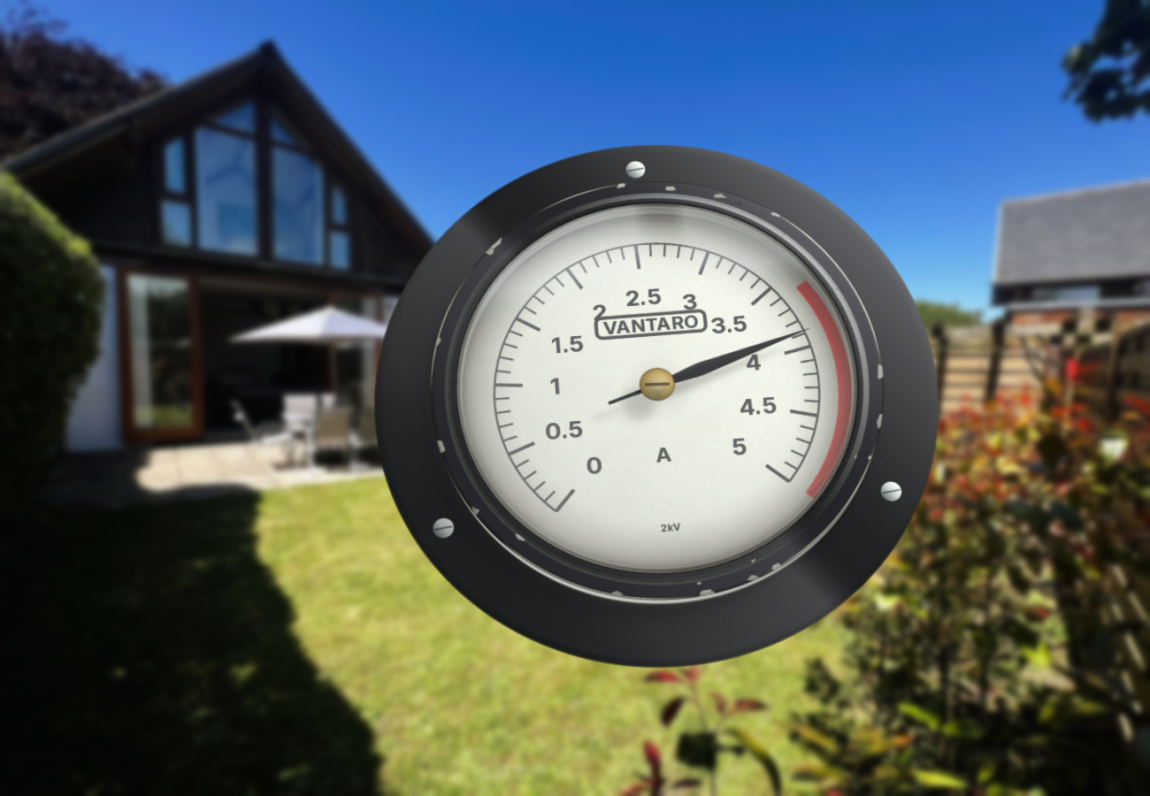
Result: 3.9,A
